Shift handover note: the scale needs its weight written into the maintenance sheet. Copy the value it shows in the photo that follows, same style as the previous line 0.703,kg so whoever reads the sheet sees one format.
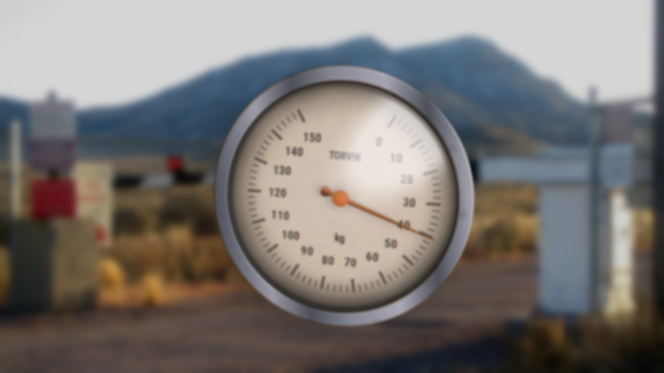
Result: 40,kg
